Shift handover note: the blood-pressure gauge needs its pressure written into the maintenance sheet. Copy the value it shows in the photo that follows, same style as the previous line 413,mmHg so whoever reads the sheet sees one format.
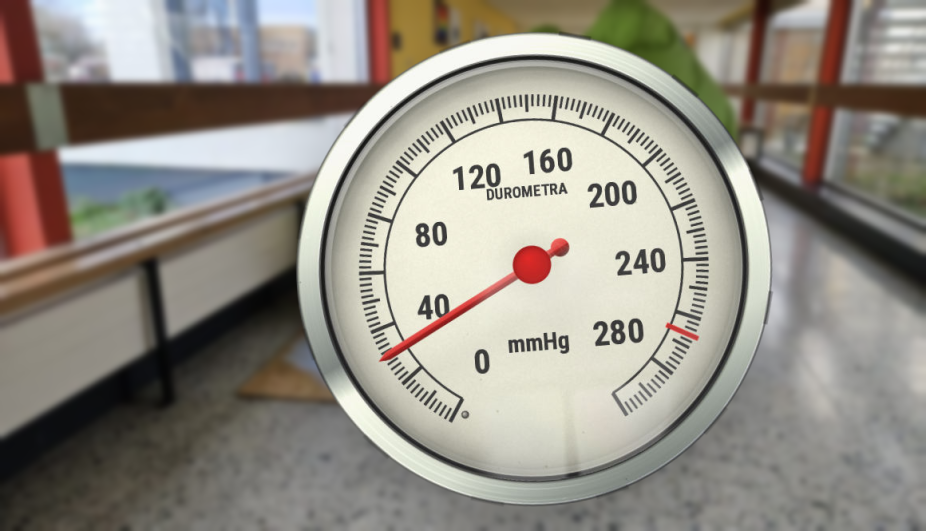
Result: 30,mmHg
